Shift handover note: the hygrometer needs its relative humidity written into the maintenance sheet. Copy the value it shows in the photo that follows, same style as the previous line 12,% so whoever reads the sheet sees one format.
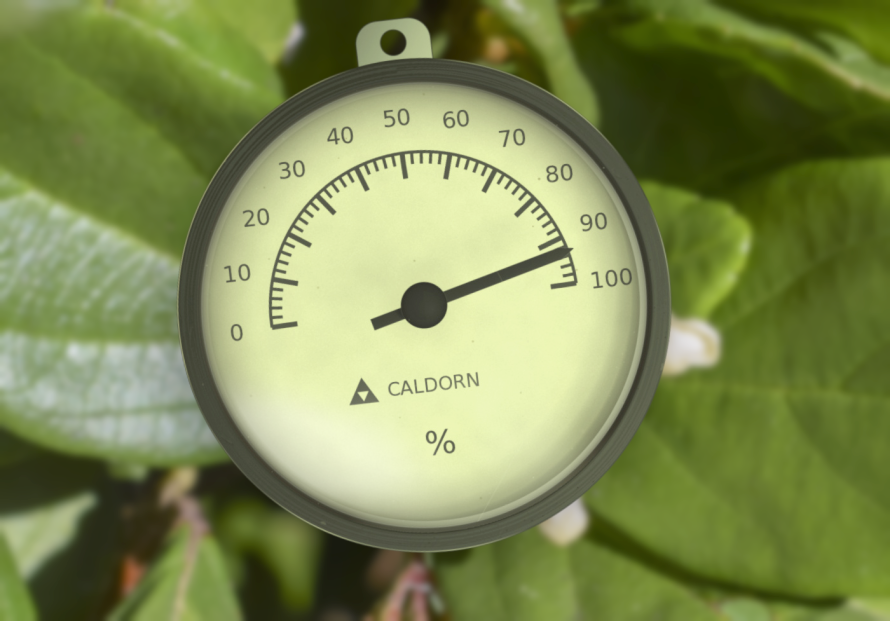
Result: 93,%
